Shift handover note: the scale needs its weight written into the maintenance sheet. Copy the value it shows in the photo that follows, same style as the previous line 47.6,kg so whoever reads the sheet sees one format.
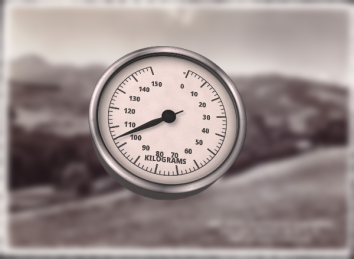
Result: 104,kg
